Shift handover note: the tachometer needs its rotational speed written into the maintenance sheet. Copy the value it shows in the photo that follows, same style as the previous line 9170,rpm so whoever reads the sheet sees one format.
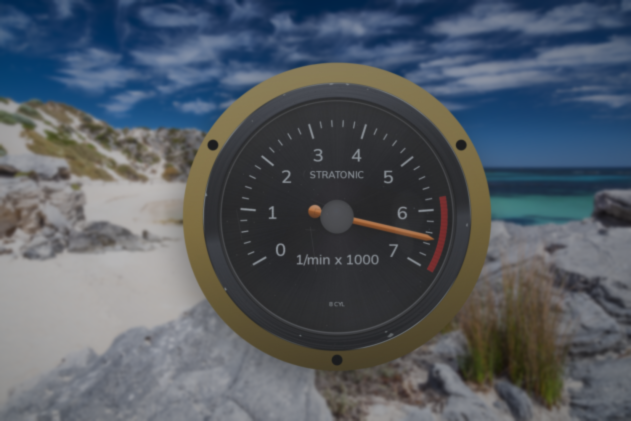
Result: 6500,rpm
